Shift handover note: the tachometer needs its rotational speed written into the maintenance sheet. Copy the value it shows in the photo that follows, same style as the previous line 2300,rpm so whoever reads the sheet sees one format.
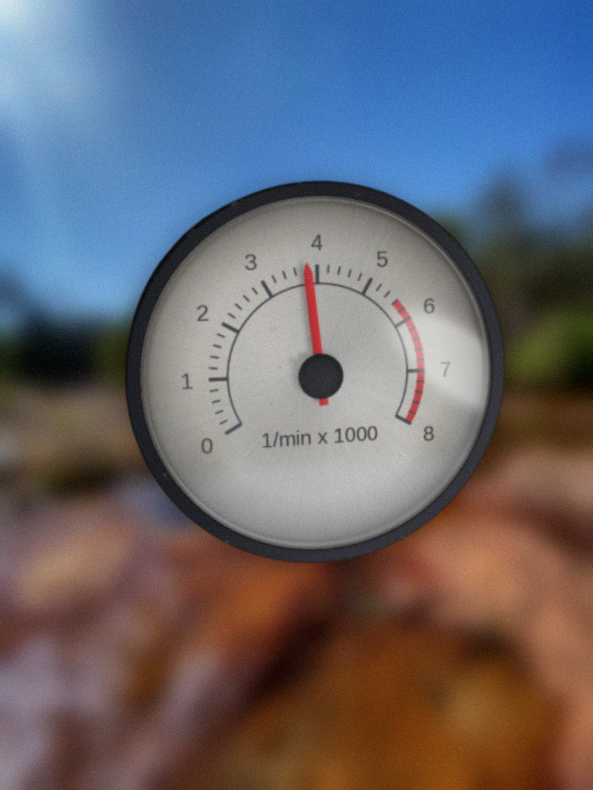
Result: 3800,rpm
